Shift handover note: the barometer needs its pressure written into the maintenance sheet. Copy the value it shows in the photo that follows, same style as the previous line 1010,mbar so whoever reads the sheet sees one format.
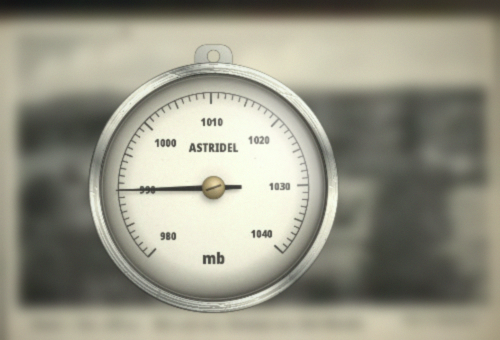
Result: 990,mbar
